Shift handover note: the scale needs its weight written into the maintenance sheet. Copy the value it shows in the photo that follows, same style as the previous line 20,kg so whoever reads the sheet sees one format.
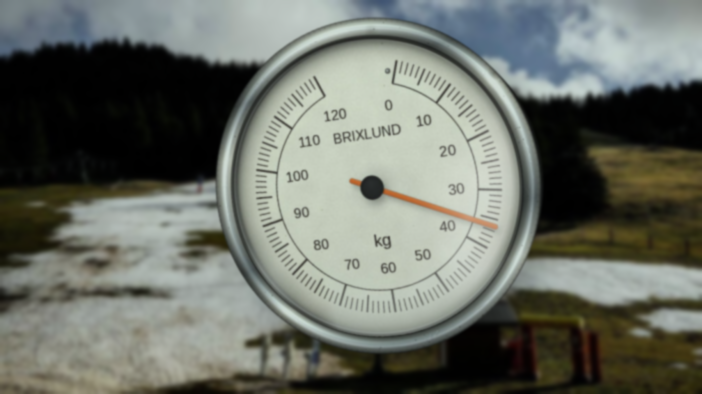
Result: 36,kg
